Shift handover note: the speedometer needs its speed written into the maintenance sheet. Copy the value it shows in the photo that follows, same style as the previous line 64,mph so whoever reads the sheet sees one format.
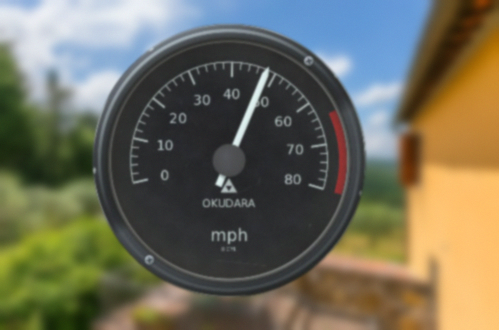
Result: 48,mph
